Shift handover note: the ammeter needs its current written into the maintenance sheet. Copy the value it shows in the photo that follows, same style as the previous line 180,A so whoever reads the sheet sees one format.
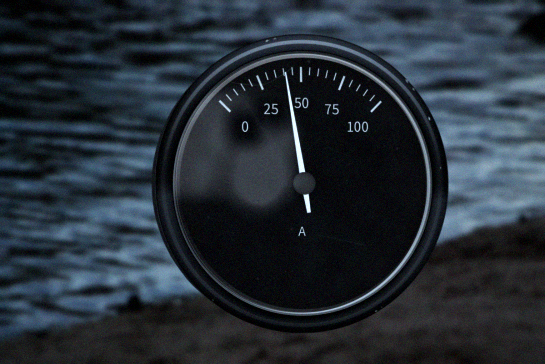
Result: 40,A
